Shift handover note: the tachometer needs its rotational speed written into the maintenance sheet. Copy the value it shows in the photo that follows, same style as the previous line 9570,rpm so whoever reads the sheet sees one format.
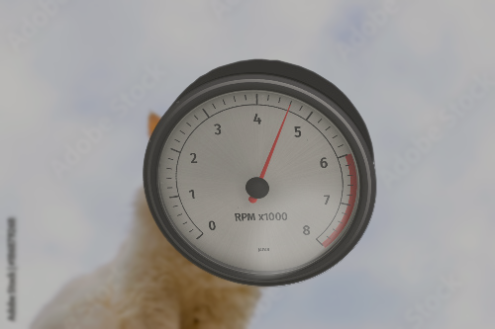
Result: 4600,rpm
